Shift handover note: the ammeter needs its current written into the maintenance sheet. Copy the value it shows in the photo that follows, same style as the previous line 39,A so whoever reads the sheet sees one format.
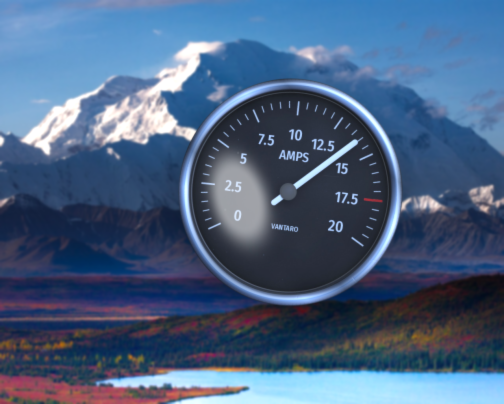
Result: 14,A
